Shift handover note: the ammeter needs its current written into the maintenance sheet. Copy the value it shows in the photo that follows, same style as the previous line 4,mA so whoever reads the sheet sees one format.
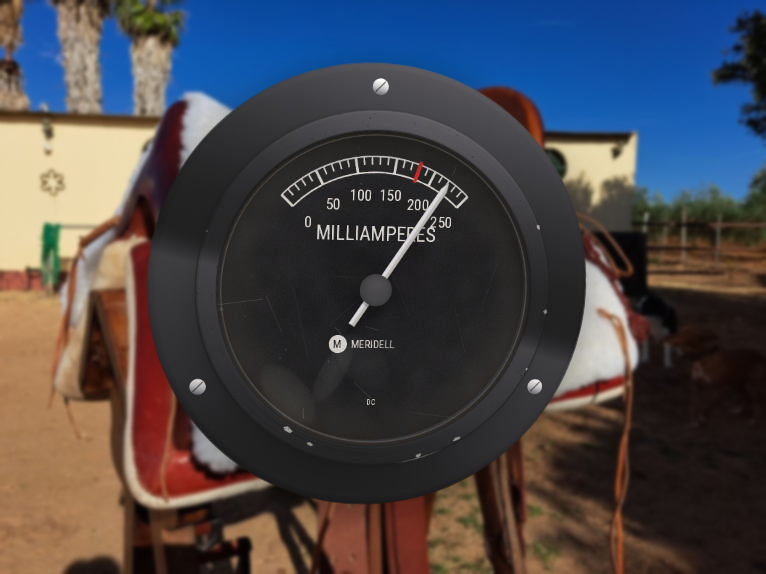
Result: 220,mA
